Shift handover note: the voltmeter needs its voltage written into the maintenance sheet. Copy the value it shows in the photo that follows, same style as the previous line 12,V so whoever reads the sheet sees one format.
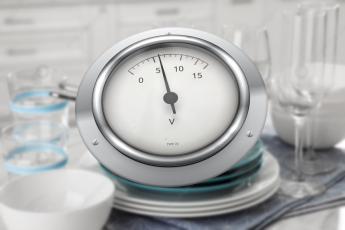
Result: 6,V
